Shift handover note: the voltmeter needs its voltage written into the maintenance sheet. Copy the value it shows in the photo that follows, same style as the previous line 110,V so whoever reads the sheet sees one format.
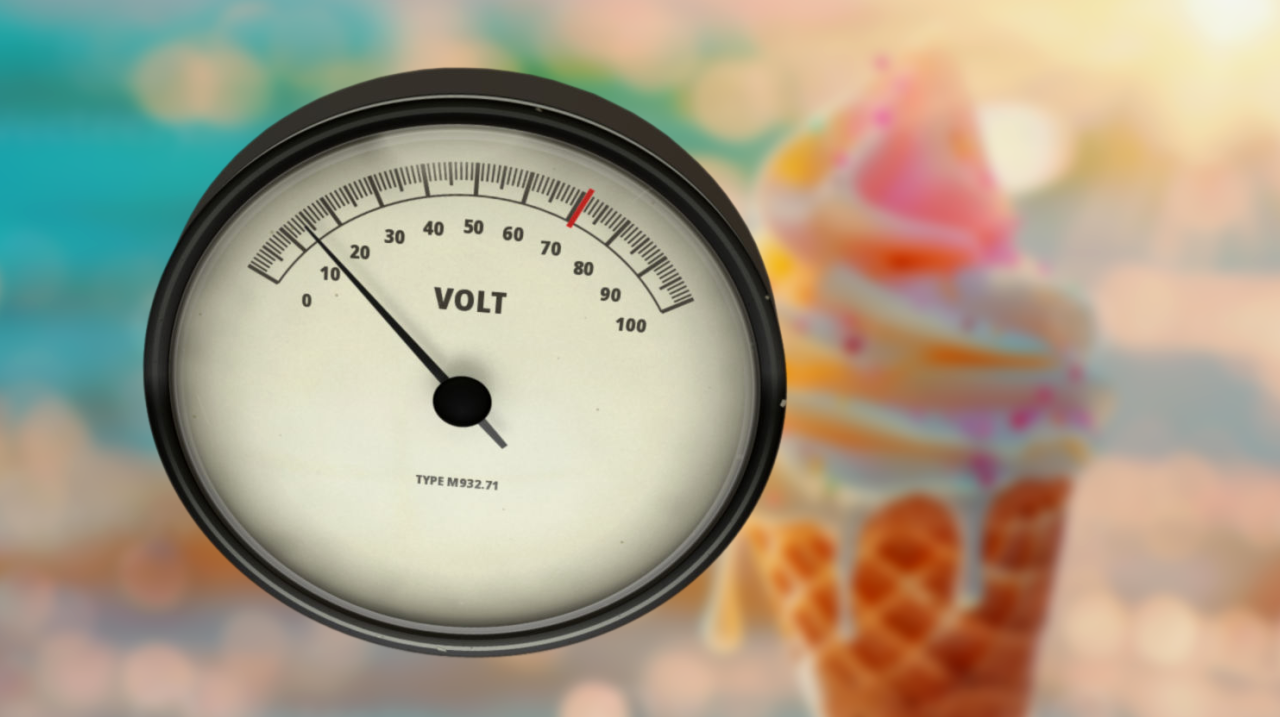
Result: 15,V
